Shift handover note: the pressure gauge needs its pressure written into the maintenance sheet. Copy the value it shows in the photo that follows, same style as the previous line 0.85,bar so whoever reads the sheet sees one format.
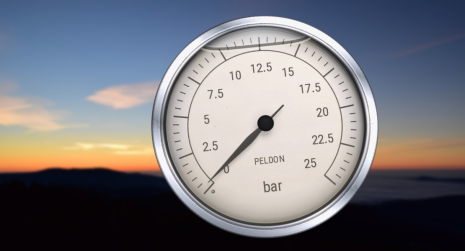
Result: 0.25,bar
